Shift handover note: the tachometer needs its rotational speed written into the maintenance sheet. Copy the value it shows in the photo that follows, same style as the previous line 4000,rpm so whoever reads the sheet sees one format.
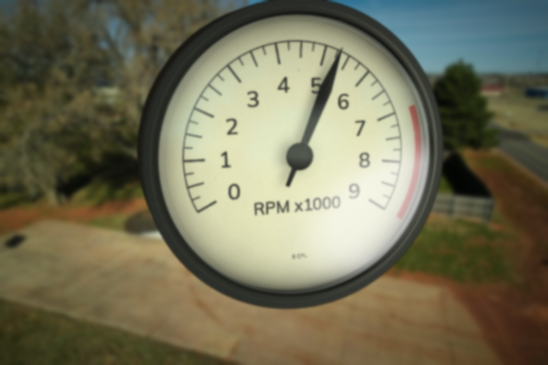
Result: 5250,rpm
